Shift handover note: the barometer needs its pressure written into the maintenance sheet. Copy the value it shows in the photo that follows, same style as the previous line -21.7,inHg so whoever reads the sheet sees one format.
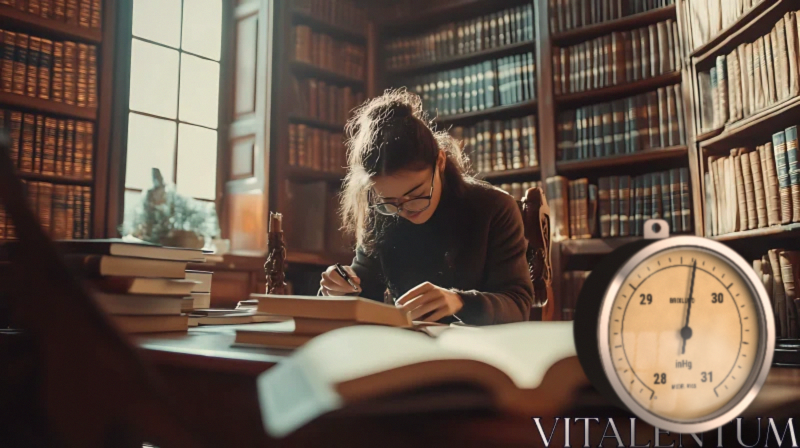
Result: 29.6,inHg
